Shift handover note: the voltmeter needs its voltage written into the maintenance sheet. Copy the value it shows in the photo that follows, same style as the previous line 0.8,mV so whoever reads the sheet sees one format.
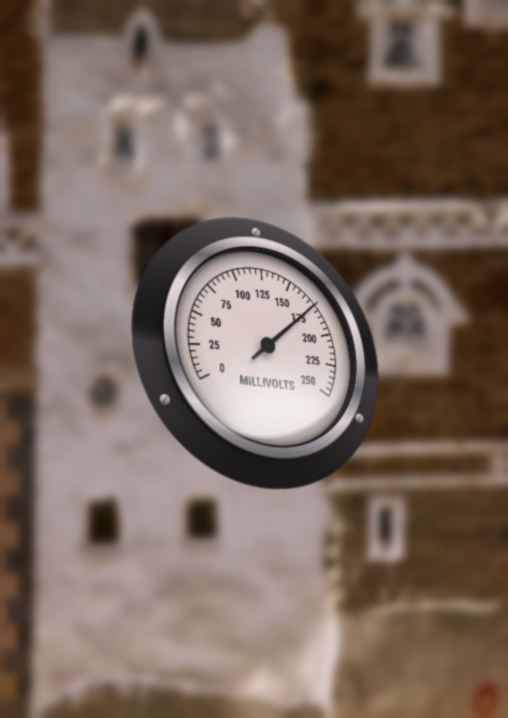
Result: 175,mV
